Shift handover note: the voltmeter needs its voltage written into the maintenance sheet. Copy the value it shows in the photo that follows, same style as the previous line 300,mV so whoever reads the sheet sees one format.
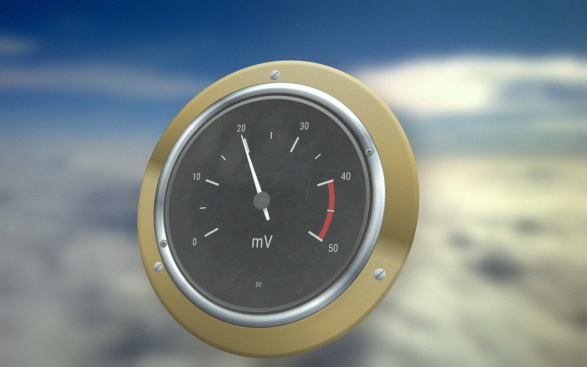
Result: 20,mV
